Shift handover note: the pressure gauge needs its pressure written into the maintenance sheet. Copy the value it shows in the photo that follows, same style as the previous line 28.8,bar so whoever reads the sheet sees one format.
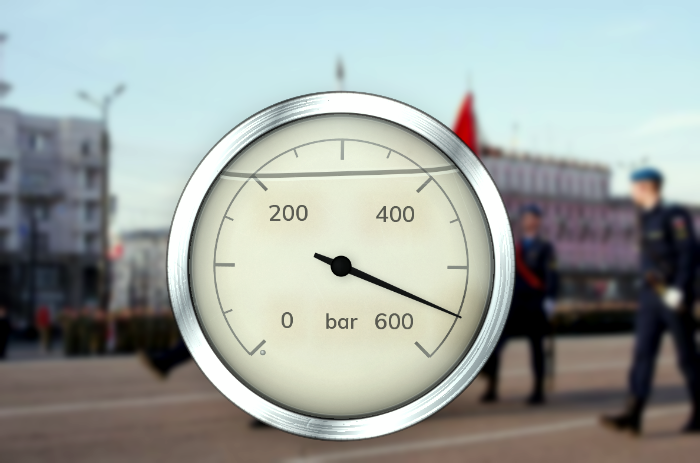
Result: 550,bar
